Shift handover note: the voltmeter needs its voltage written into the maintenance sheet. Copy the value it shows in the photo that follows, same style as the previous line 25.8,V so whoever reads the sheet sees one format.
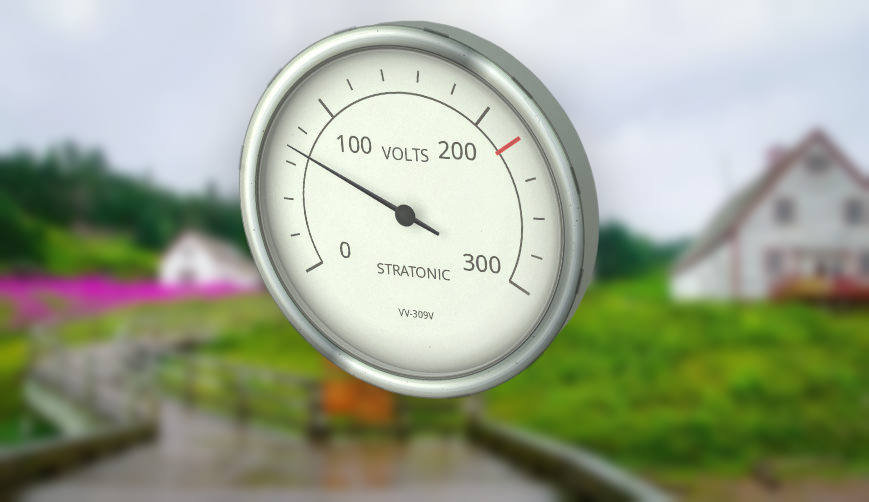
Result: 70,V
